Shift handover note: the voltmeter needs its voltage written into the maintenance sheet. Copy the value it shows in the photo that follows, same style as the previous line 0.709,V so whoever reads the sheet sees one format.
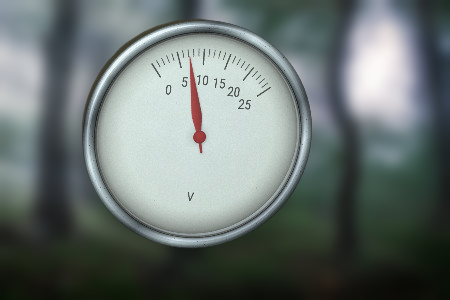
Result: 7,V
